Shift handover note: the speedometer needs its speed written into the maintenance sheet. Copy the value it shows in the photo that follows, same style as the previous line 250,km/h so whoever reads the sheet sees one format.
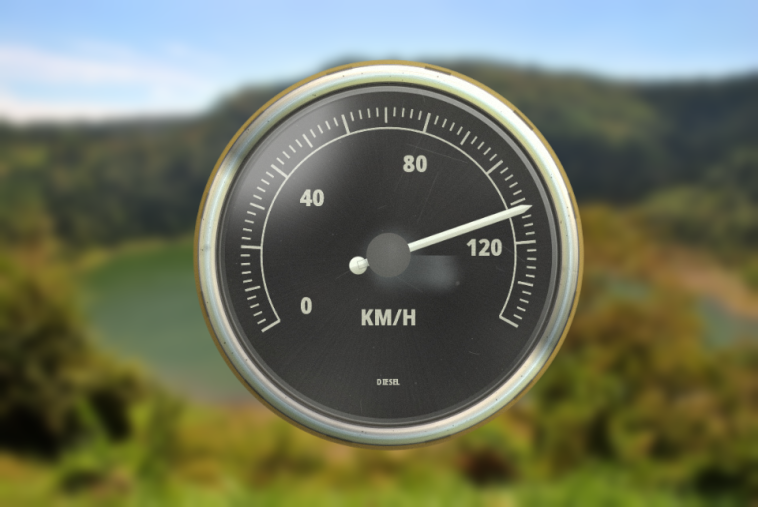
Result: 112,km/h
